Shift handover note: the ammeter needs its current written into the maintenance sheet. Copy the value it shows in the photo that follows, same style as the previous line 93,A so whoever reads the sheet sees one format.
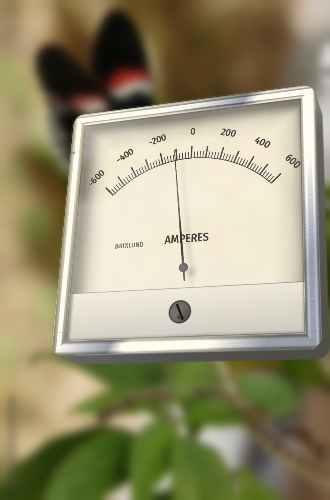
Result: -100,A
